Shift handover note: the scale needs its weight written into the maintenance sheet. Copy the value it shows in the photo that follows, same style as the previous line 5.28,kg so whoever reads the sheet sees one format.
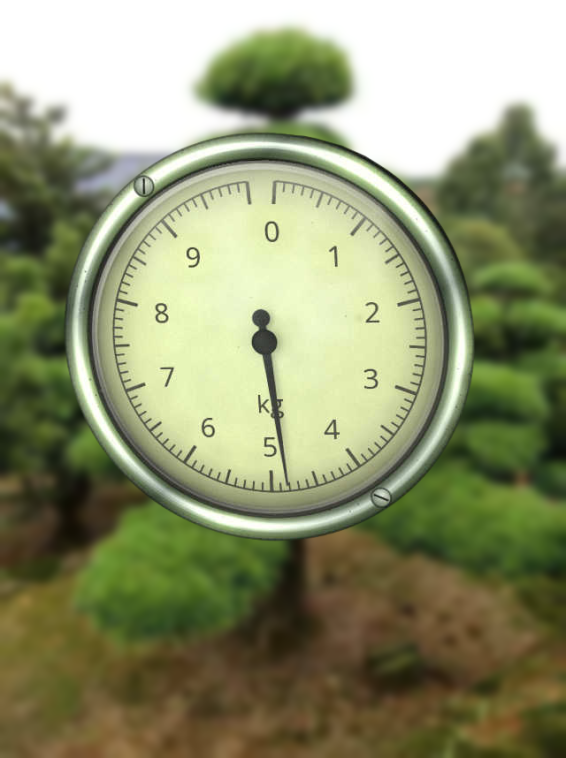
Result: 4.8,kg
